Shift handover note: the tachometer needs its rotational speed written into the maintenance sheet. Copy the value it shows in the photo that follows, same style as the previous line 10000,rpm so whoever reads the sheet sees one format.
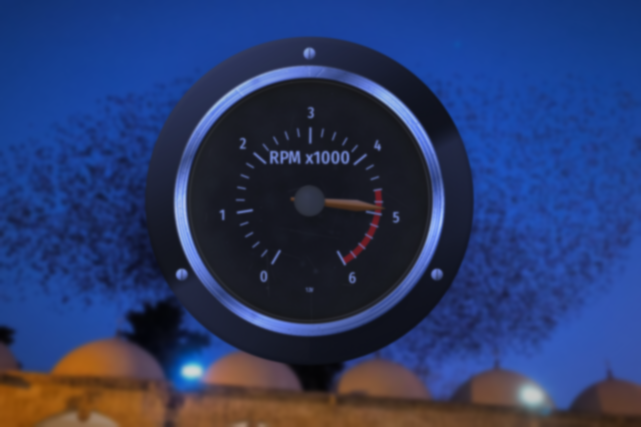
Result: 4900,rpm
